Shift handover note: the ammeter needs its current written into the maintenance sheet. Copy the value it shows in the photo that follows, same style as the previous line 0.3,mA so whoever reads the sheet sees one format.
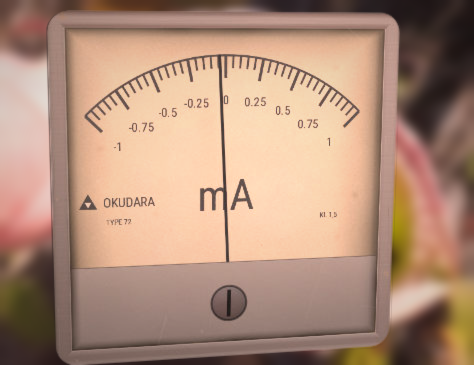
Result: -0.05,mA
